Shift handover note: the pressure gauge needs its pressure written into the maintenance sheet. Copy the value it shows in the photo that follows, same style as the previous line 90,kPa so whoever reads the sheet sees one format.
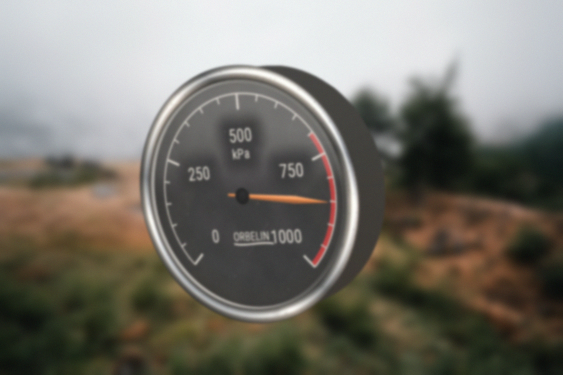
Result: 850,kPa
